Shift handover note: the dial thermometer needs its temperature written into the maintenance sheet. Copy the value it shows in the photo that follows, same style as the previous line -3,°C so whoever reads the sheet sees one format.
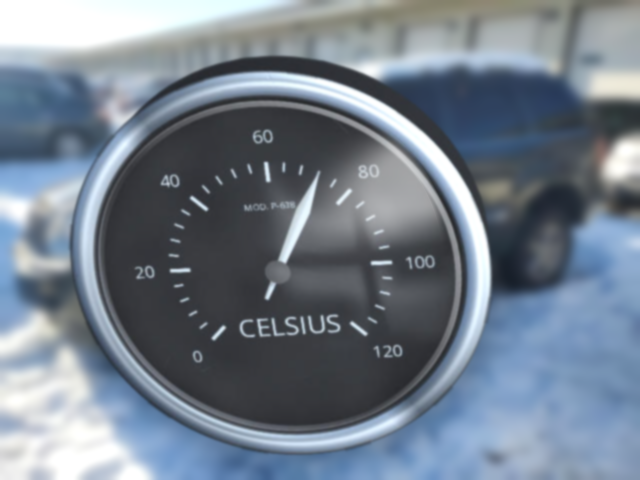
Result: 72,°C
